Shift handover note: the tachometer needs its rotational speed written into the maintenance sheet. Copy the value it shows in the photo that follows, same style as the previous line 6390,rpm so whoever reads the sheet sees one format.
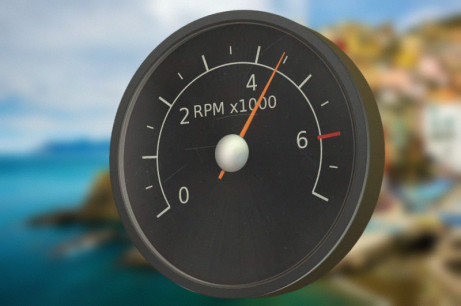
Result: 4500,rpm
